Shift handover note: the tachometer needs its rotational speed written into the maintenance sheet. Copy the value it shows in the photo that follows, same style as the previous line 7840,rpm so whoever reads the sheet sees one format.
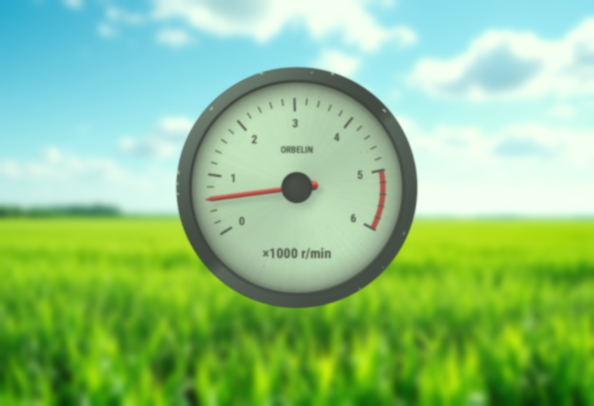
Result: 600,rpm
